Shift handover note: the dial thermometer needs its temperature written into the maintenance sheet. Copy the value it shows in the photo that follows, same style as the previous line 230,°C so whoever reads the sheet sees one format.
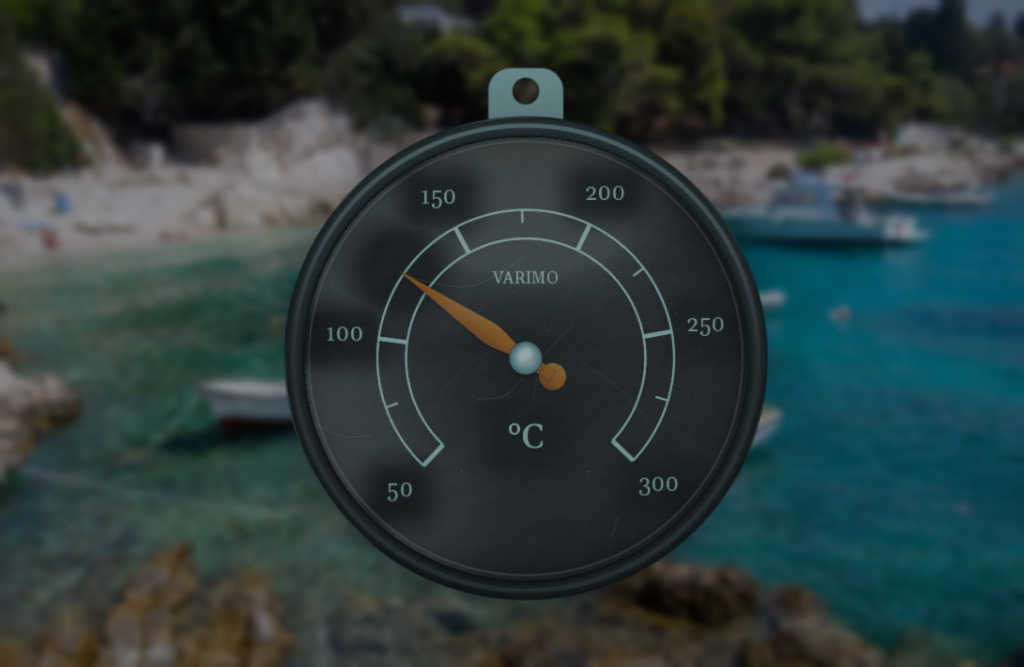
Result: 125,°C
